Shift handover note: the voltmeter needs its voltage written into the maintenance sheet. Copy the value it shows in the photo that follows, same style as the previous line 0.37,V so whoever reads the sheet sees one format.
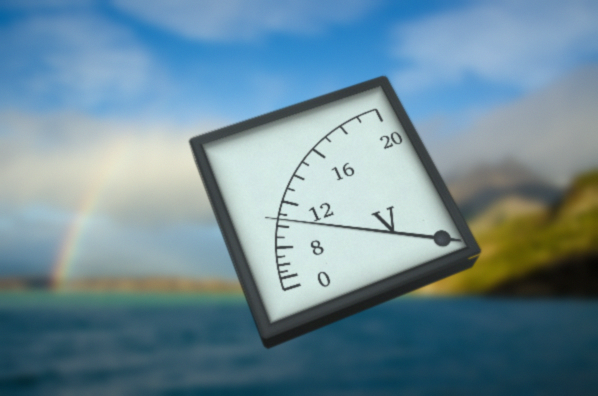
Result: 10.5,V
